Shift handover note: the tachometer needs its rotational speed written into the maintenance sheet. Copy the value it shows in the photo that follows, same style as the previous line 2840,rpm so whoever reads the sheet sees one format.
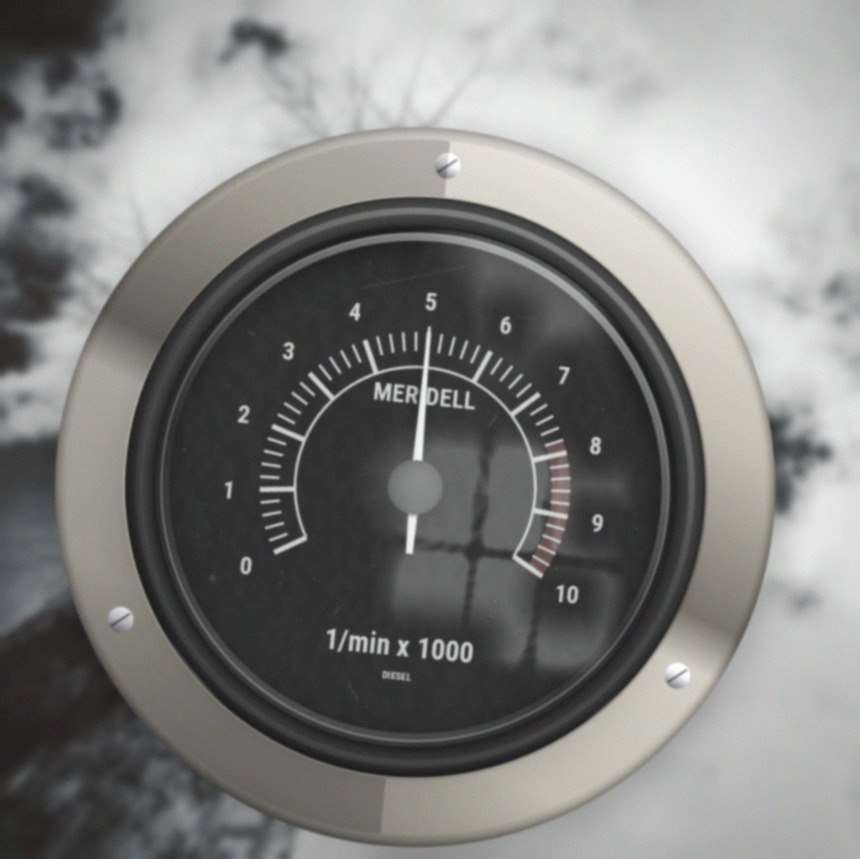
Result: 5000,rpm
